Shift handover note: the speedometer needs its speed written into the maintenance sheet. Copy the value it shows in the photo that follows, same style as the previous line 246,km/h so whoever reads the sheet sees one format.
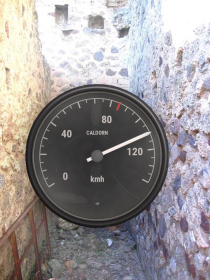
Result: 110,km/h
